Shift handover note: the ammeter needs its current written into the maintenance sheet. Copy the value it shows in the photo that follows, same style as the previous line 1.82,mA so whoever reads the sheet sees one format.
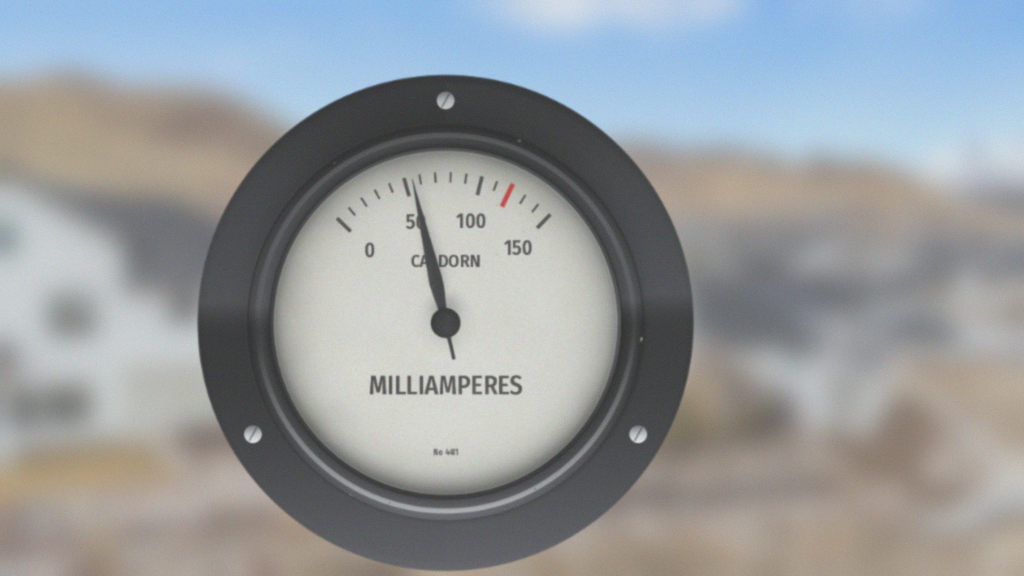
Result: 55,mA
